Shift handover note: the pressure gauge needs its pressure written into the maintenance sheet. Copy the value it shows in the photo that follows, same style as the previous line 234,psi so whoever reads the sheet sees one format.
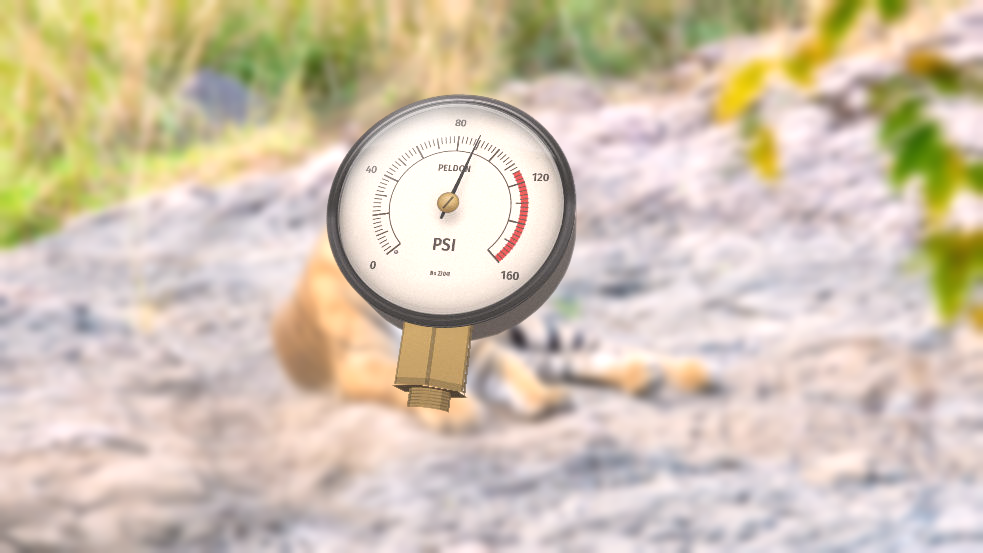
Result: 90,psi
